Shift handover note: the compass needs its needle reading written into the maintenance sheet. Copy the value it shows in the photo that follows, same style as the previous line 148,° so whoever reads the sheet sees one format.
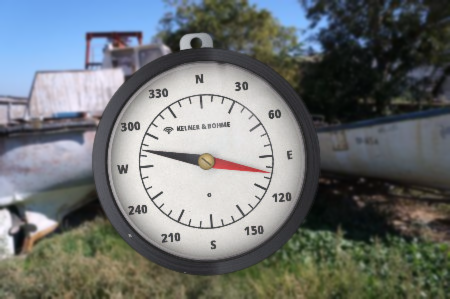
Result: 105,°
